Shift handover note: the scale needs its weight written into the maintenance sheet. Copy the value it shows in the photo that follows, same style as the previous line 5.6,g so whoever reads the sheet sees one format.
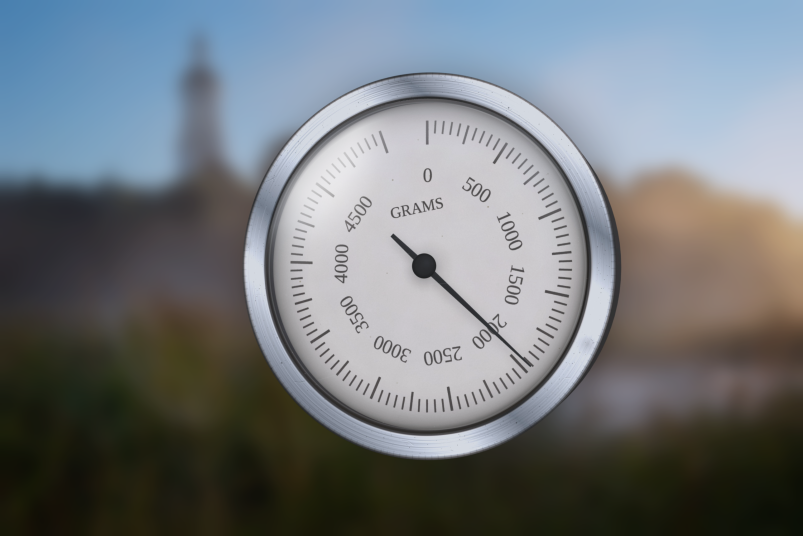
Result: 1950,g
